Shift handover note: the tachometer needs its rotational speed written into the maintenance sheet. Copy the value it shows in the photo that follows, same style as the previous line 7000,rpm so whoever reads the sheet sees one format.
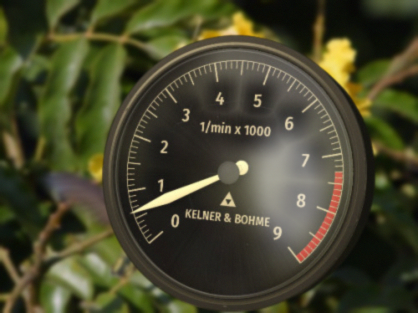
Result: 600,rpm
